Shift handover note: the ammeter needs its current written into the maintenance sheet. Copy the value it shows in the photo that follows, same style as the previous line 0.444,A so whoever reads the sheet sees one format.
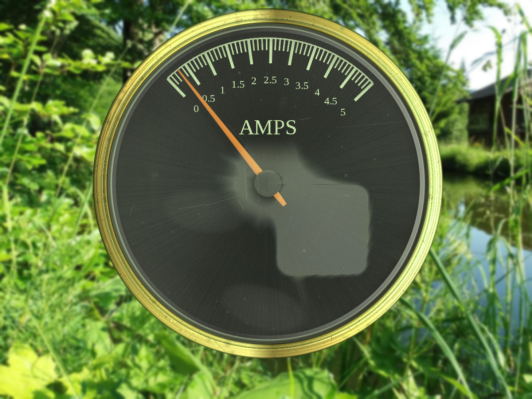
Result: 0.3,A
